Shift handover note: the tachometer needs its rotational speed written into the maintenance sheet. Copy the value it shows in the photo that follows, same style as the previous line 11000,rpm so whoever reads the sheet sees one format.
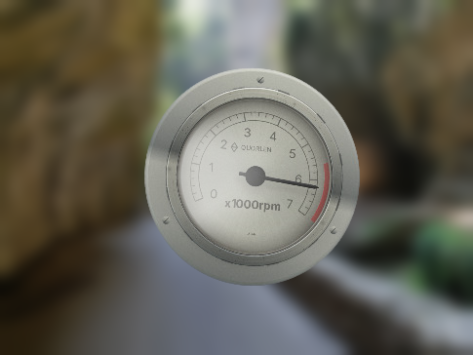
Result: 6200,rpm
